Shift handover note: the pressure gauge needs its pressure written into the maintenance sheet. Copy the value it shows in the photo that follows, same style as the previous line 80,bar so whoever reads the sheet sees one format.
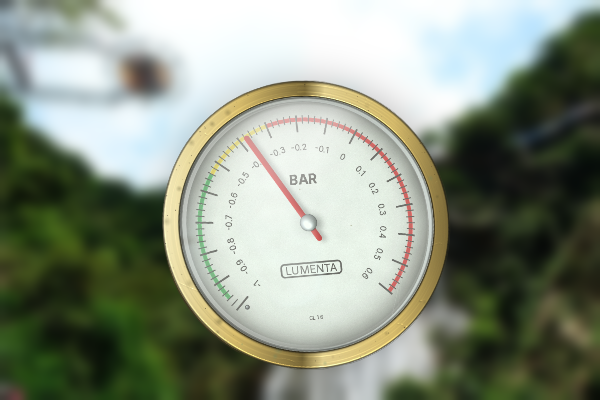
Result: -0.38,bar
